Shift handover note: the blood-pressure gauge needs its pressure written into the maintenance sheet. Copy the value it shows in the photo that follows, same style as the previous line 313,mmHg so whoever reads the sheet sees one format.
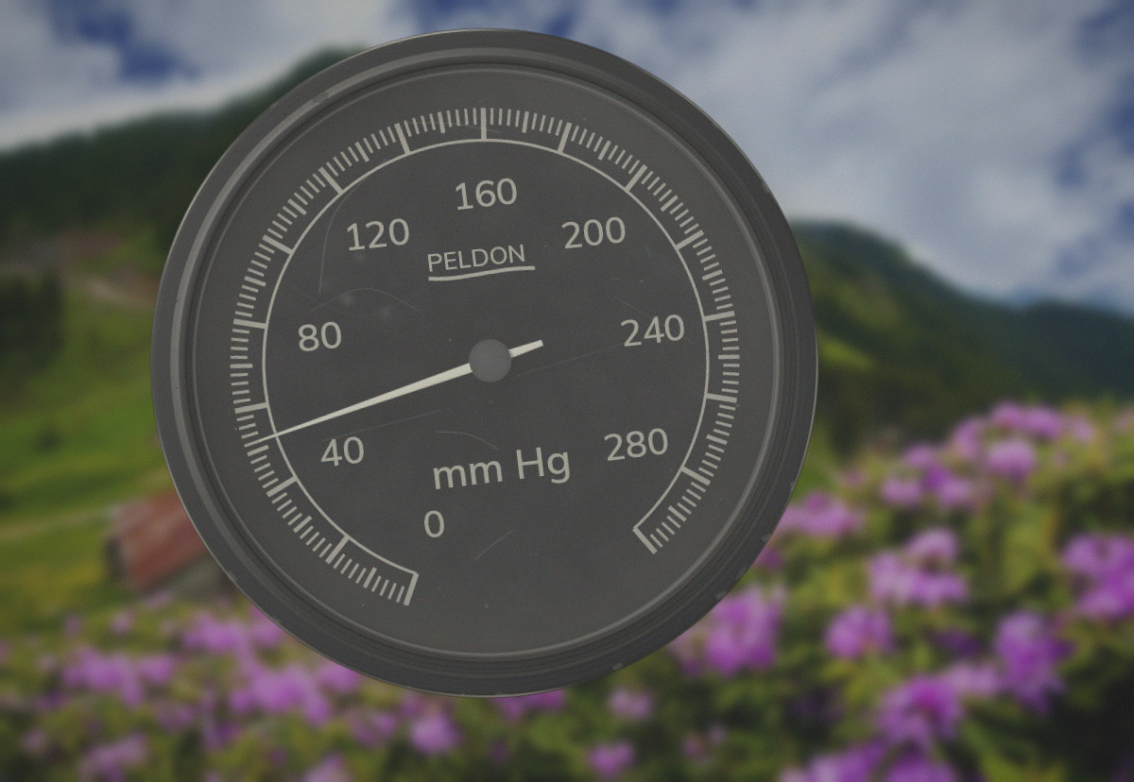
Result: 52,mmHg
